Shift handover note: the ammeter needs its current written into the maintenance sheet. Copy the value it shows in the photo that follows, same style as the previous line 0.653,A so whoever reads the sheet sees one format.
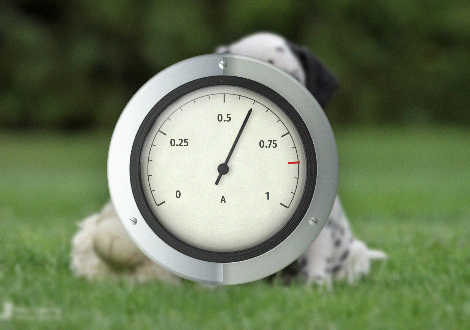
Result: 0.6,A
